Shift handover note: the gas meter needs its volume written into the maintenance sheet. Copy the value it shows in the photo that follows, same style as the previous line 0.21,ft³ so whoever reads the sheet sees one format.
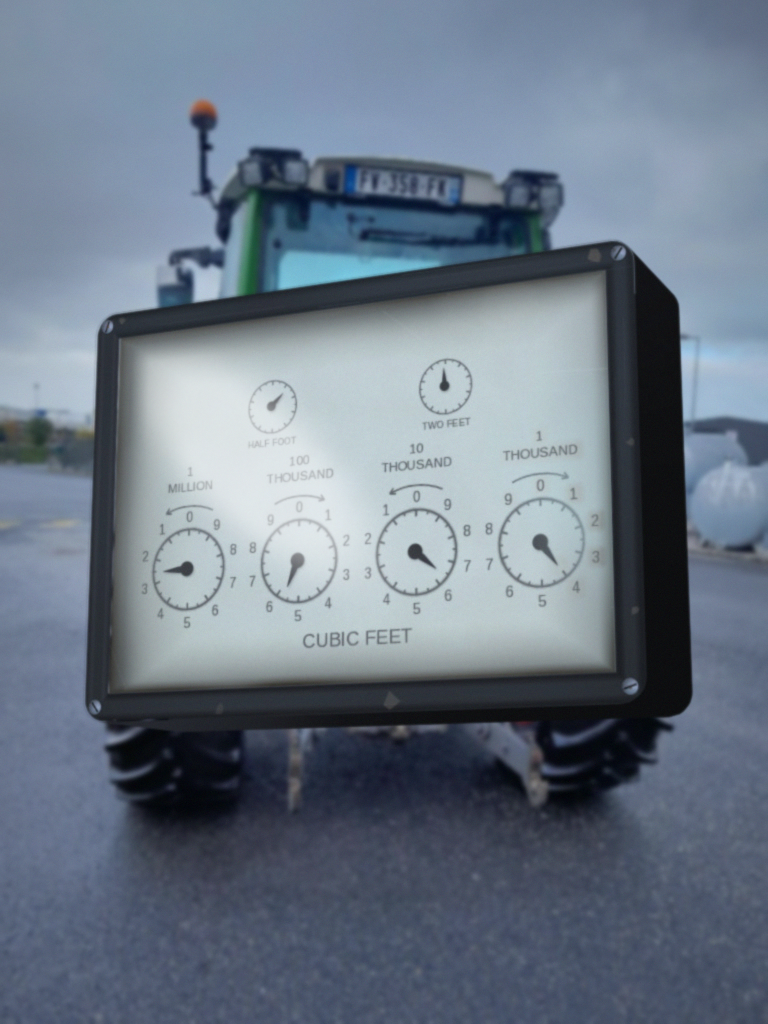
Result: 256400,ft³
